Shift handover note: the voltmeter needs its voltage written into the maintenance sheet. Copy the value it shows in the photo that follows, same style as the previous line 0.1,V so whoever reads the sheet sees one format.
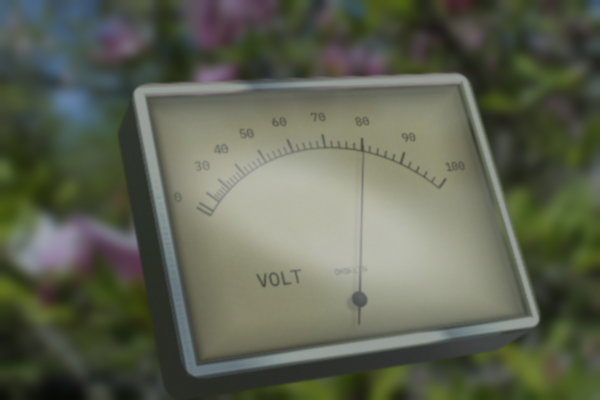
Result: 80,V
